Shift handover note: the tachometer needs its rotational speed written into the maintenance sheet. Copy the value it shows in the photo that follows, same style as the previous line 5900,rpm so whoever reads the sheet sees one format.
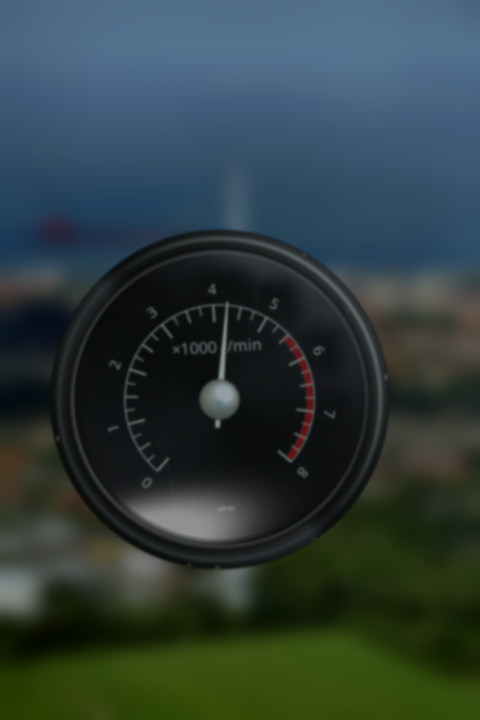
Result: 4250,rpm
